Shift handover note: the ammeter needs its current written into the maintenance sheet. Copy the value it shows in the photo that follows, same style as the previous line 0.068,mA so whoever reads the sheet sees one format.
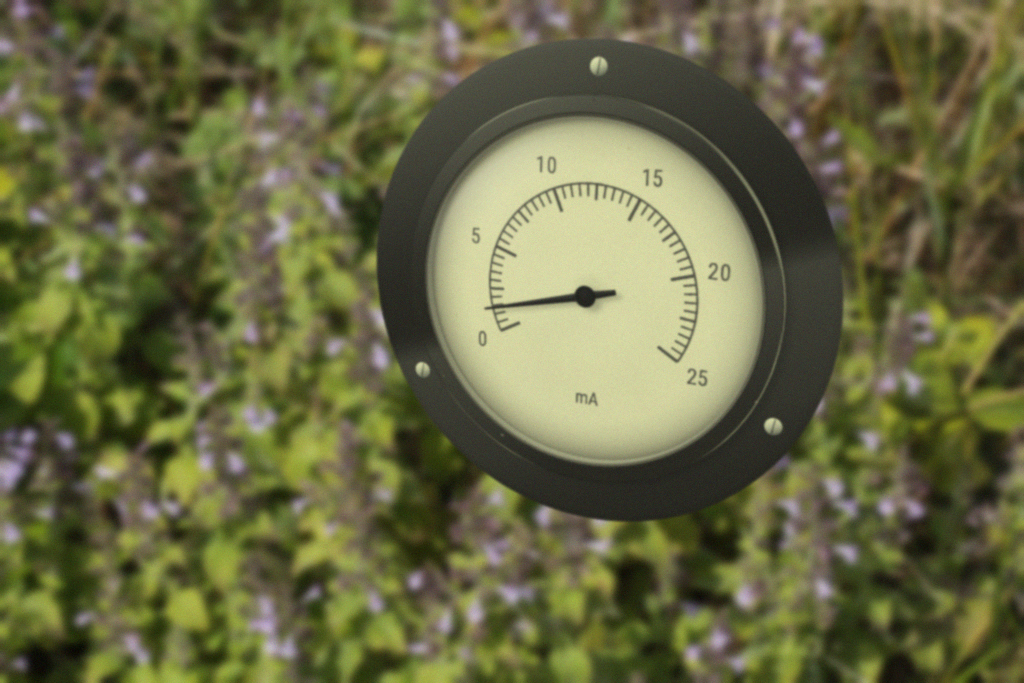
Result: 1.5,mA
